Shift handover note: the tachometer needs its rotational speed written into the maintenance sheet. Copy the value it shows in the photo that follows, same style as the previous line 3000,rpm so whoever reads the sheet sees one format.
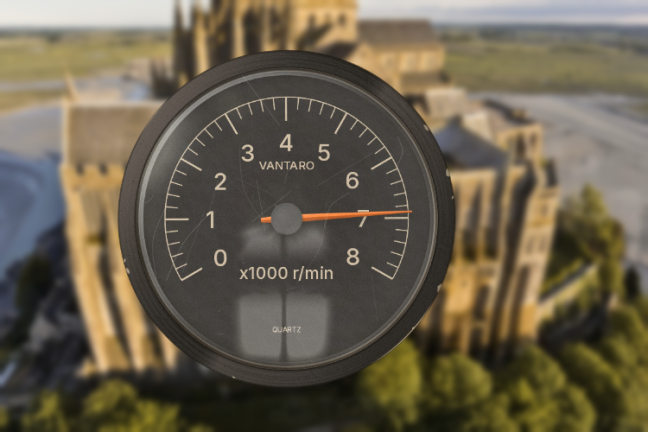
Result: 6900,rpm
